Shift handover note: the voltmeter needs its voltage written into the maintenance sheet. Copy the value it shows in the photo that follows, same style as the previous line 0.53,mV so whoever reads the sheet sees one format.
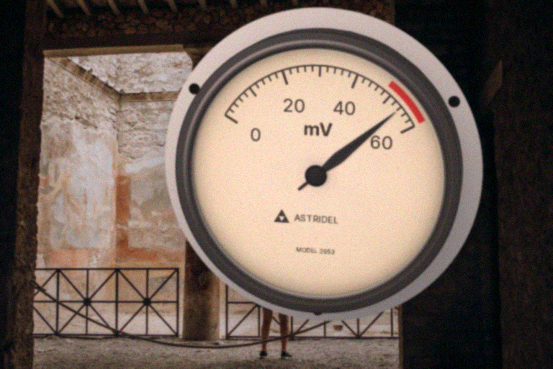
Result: 54,mV
